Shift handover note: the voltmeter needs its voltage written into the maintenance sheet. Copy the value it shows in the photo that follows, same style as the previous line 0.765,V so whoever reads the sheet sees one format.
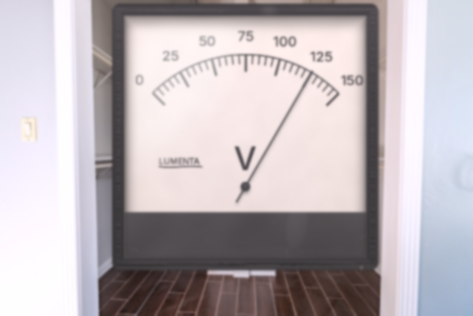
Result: 125,V
